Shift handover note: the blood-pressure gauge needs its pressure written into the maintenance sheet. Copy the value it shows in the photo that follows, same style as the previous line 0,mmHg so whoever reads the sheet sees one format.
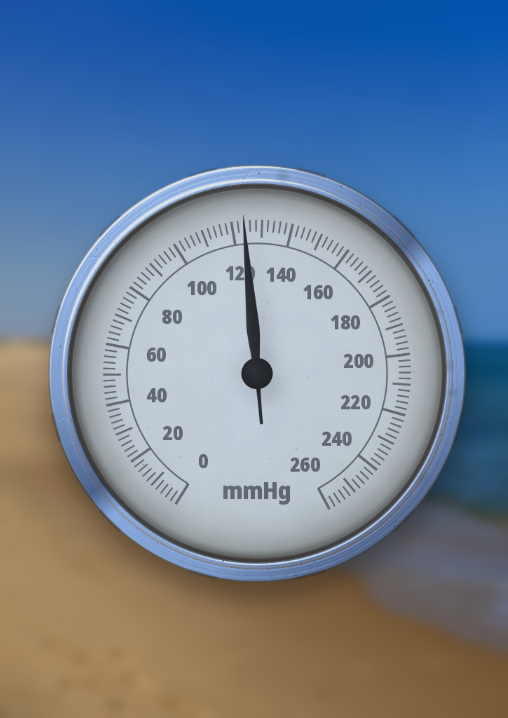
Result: 124,mmHg
